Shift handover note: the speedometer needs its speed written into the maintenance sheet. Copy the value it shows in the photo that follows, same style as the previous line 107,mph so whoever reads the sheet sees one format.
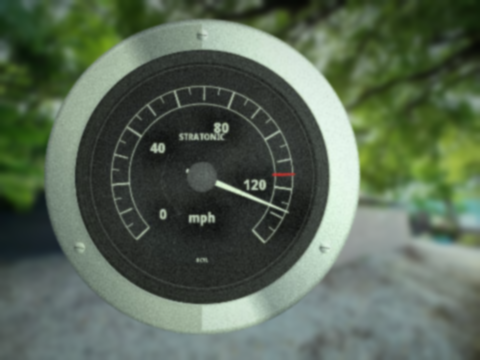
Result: 127.5,mph
